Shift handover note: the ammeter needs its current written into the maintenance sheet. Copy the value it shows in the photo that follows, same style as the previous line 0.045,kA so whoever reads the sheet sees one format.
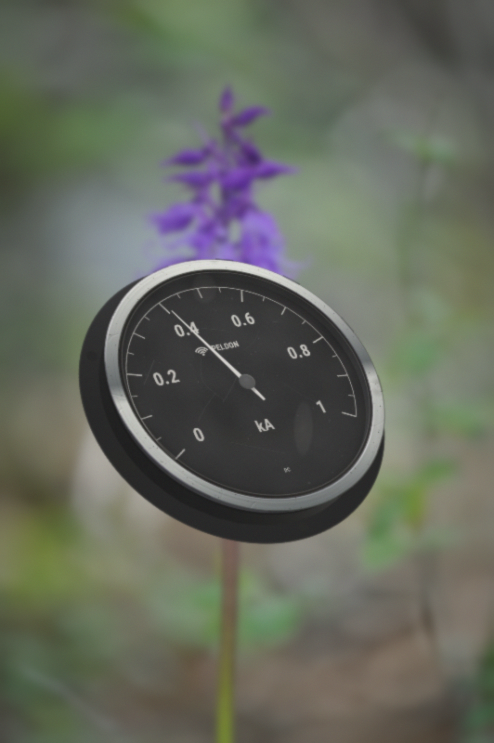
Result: 0.4,kA
